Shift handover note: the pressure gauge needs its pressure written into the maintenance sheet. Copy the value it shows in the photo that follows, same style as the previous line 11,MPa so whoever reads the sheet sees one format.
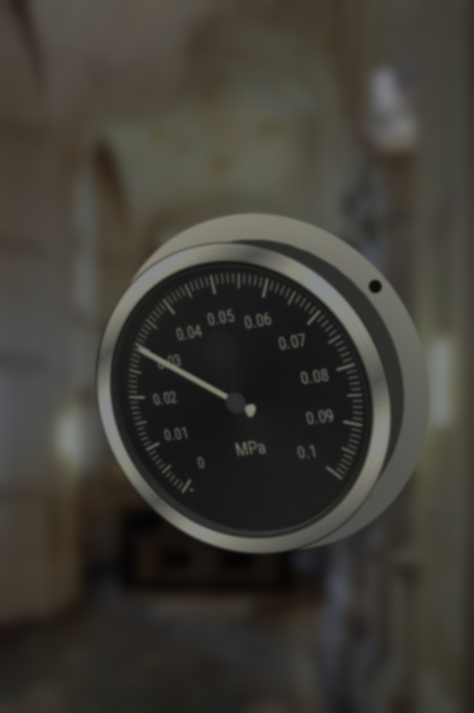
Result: 0.03,MPa
